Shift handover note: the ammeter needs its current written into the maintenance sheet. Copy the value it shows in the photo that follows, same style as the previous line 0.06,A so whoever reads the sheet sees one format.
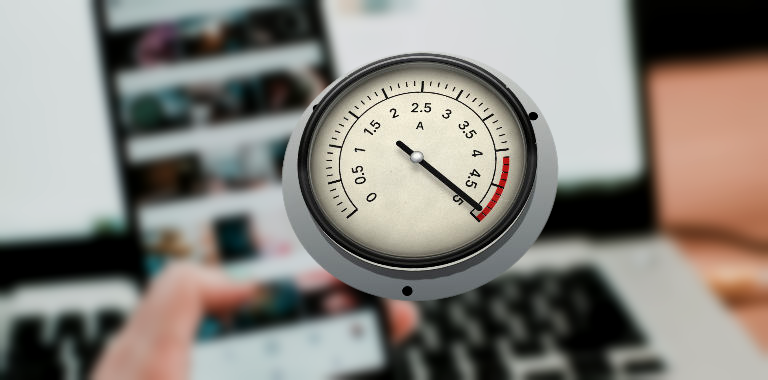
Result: 4.9,A
